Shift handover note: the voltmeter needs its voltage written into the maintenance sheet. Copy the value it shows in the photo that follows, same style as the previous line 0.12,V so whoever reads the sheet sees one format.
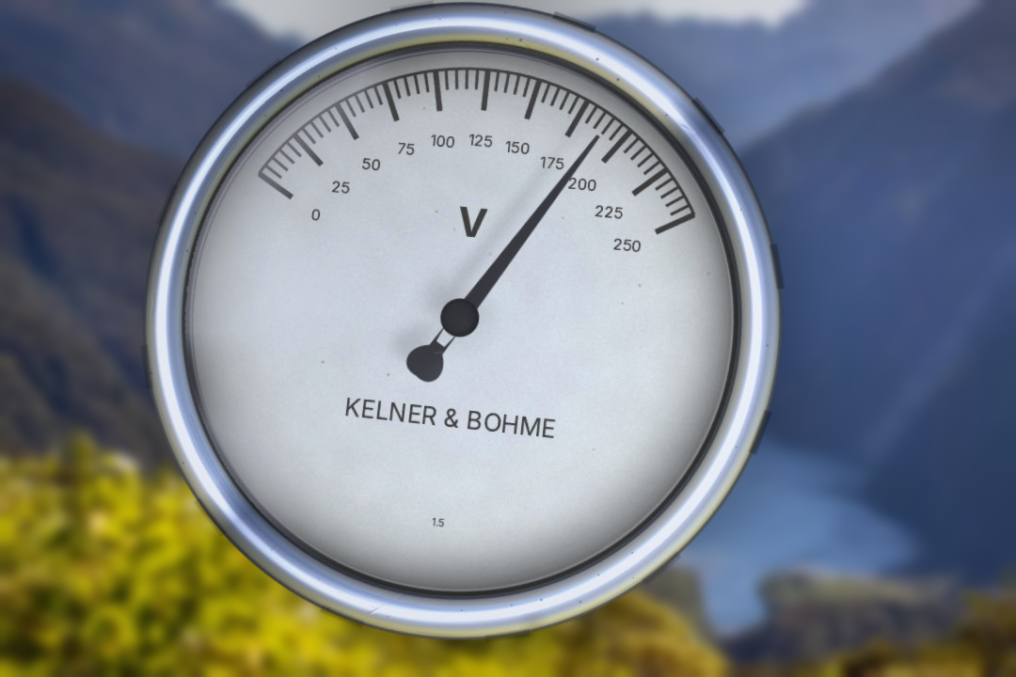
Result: 190,V
